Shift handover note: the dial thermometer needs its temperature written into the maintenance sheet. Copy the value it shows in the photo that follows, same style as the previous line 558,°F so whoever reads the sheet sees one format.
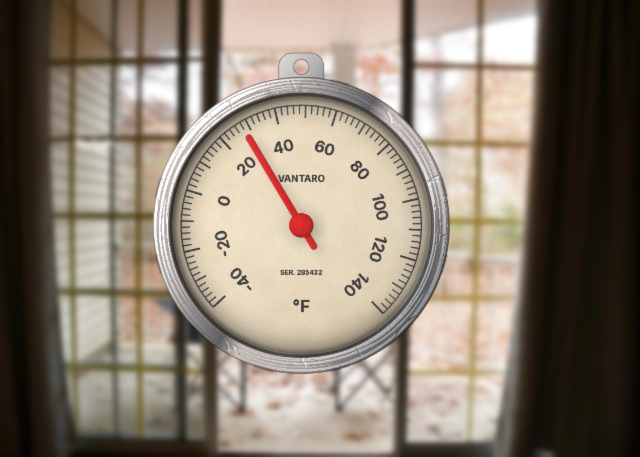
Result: 28,°F
